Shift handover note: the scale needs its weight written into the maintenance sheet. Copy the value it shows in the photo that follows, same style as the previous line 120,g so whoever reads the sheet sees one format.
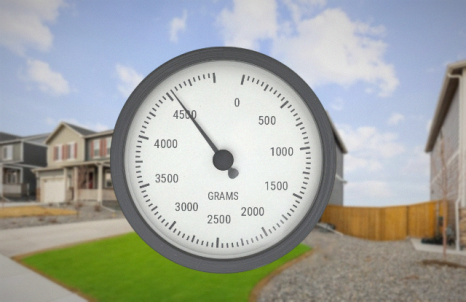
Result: 4550,g
